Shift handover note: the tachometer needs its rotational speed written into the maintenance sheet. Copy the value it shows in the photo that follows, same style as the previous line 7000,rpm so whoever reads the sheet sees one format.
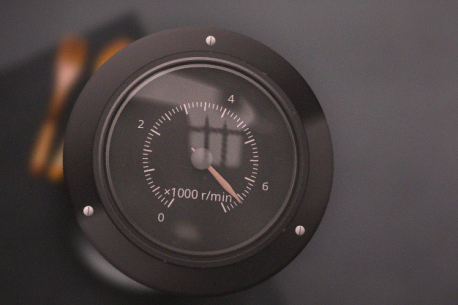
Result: 6600,rpm
